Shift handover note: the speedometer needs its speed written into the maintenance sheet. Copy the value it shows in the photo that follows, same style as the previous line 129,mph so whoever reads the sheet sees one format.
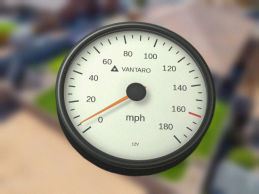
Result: 5,mph
